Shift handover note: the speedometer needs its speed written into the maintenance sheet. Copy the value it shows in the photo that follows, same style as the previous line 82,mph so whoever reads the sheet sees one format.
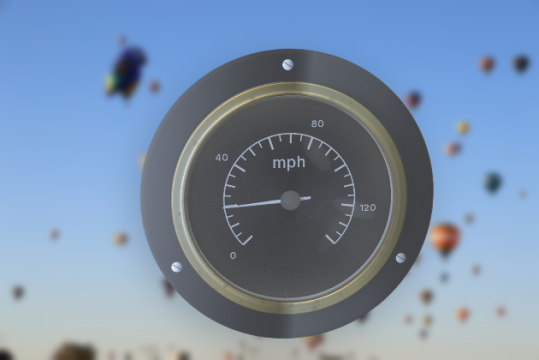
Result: 20,mph
